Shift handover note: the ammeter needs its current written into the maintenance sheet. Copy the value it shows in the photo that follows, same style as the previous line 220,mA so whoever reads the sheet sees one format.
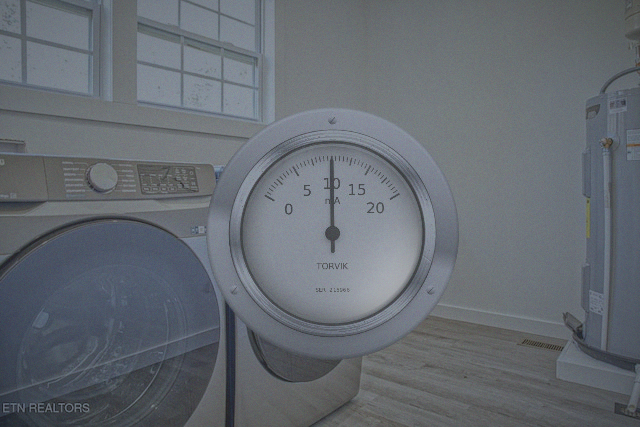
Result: 10,mA
